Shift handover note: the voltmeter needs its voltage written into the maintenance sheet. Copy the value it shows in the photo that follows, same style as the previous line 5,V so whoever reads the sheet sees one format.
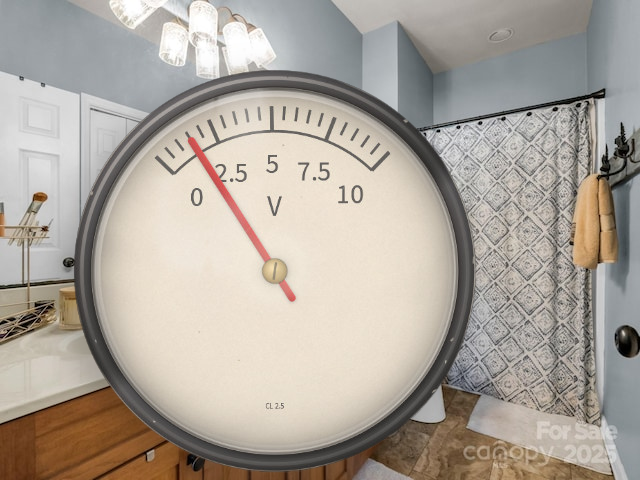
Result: 1.5,V
